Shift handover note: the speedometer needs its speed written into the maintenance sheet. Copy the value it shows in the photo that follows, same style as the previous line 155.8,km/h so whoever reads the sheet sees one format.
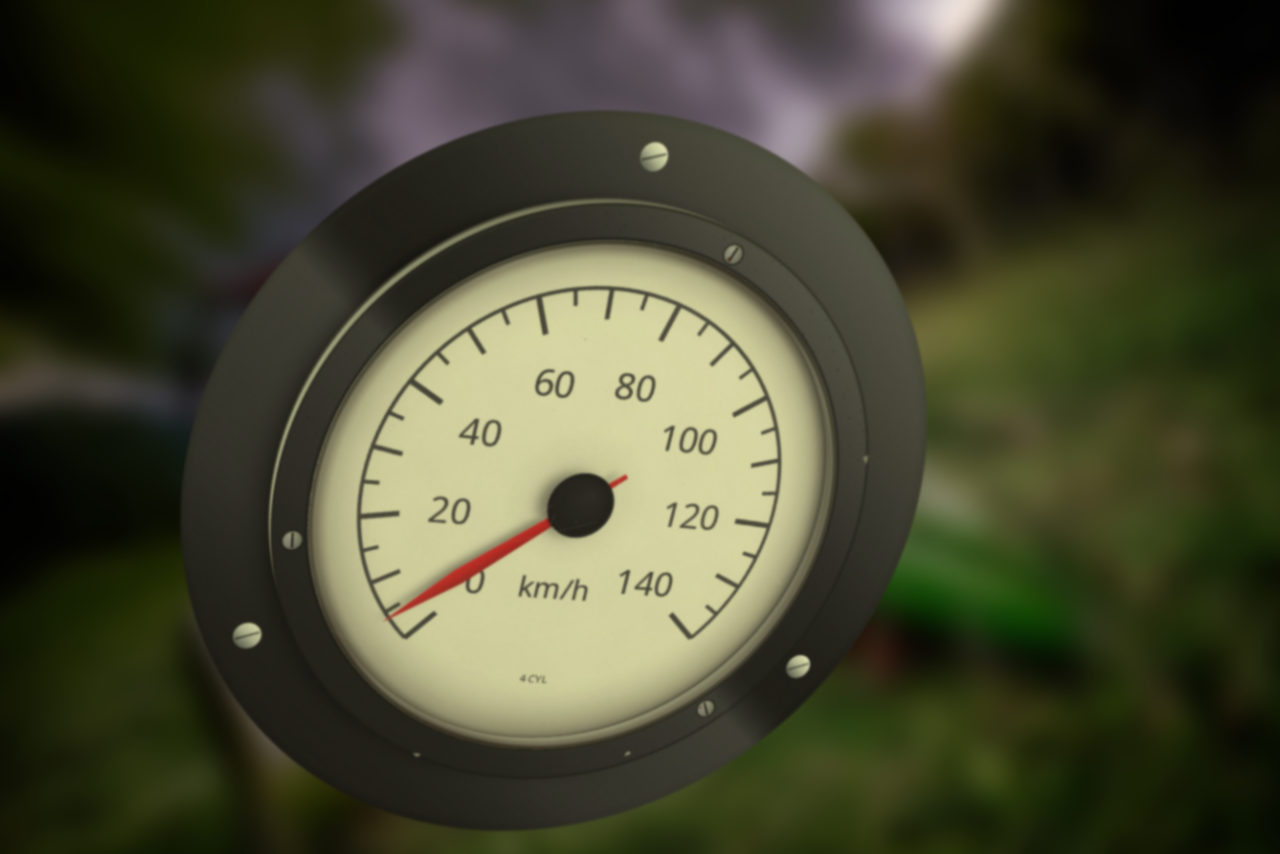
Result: 5,km/h
